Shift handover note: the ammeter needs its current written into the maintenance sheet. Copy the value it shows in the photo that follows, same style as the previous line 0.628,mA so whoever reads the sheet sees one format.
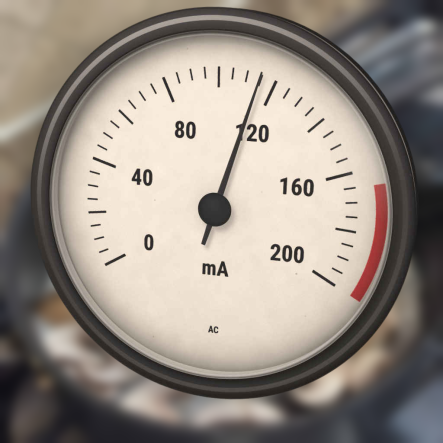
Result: 115,mA
